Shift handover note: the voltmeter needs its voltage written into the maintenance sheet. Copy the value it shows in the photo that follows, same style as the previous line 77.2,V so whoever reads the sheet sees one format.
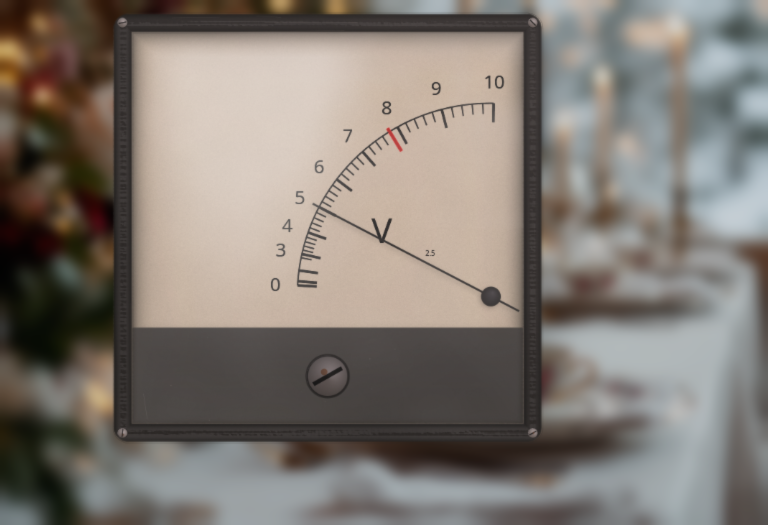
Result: 5,V
